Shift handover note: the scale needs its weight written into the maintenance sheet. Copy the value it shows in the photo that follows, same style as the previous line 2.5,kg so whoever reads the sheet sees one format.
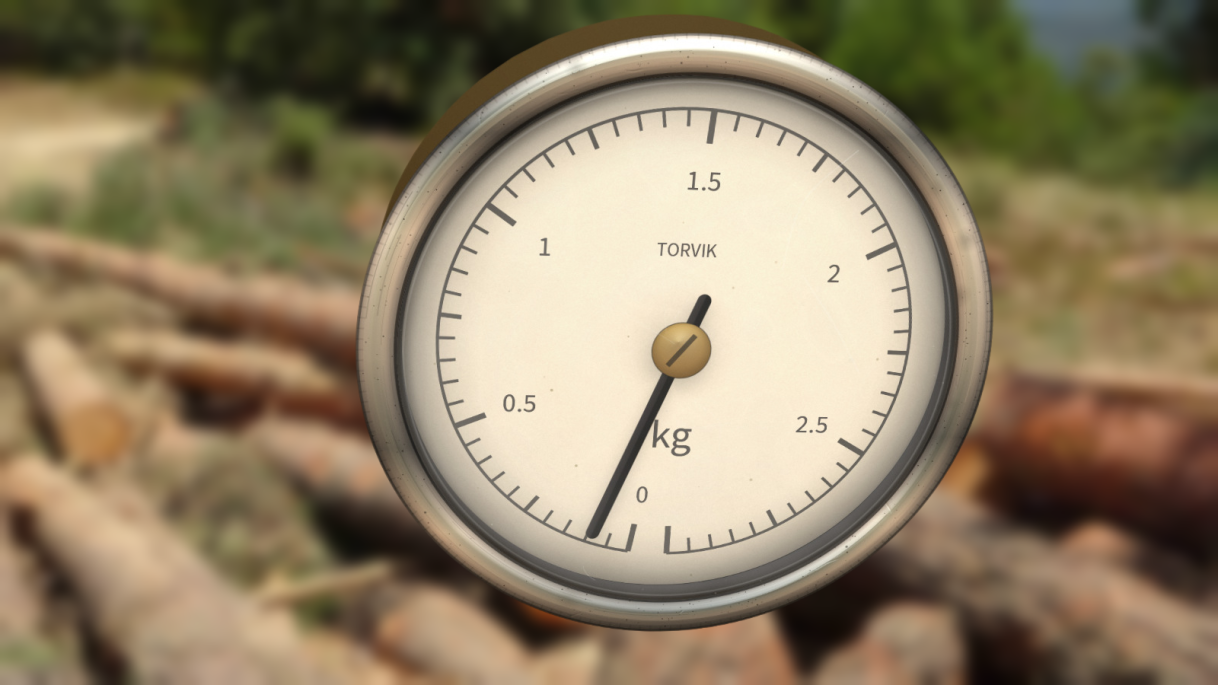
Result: 0.1,kg
